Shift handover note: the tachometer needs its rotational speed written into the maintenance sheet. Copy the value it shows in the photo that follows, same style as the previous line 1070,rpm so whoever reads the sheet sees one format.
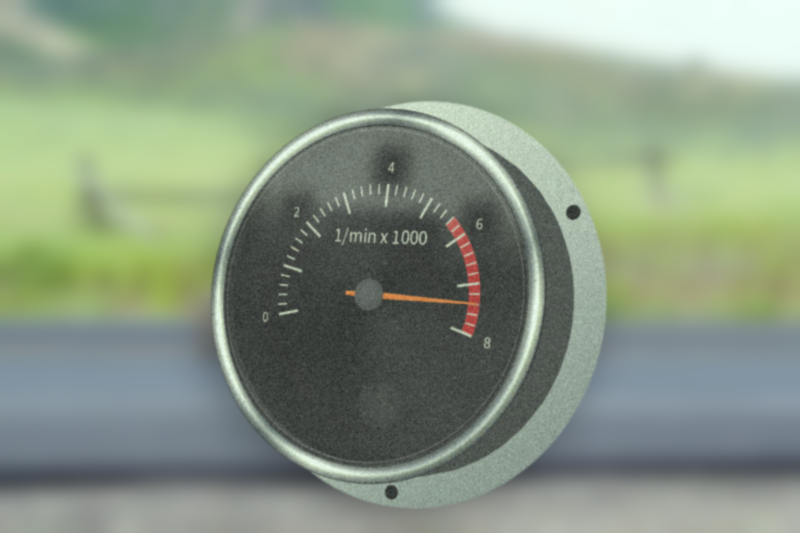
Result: 7400,rpm
